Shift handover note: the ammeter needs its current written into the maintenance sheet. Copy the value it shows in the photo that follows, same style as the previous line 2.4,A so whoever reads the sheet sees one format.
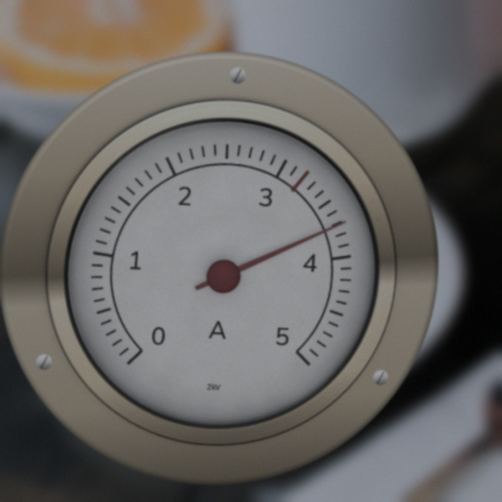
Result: 3.7,A
